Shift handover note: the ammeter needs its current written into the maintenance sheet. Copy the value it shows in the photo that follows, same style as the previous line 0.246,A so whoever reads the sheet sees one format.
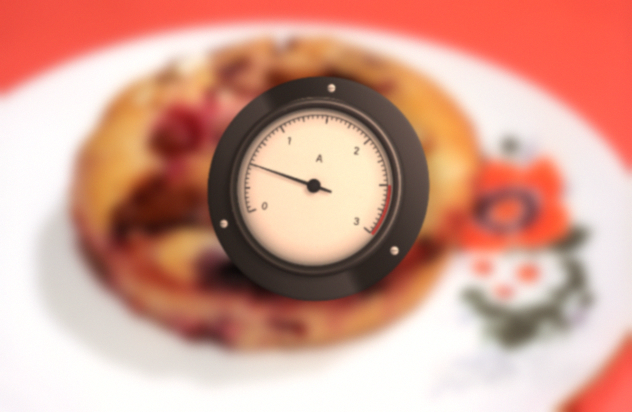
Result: 0.5,A
